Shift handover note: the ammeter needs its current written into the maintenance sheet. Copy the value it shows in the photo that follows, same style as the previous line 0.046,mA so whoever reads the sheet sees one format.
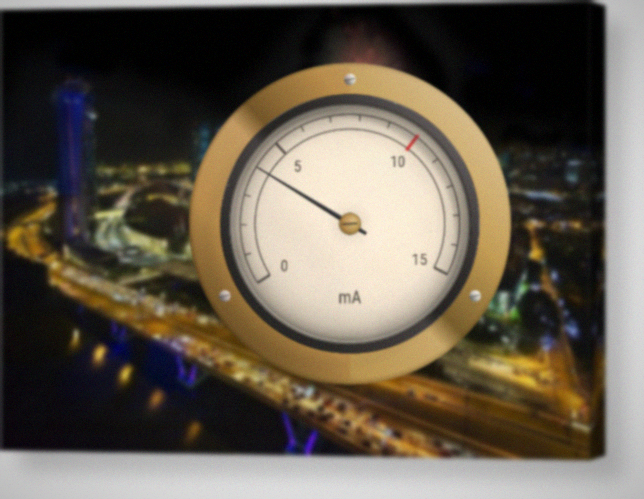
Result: 4,mA
